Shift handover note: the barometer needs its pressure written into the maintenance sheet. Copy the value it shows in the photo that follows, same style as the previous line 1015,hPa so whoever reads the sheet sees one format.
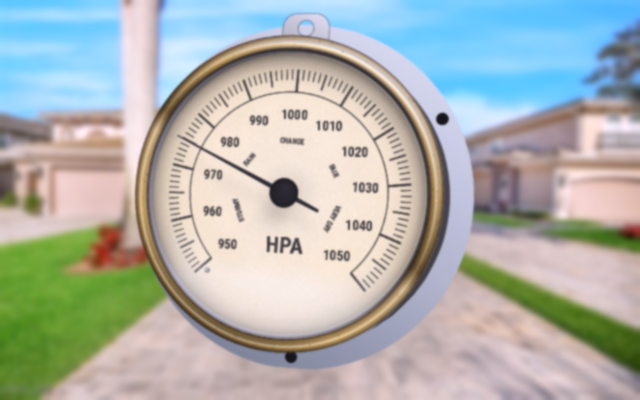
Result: 975,hPa
